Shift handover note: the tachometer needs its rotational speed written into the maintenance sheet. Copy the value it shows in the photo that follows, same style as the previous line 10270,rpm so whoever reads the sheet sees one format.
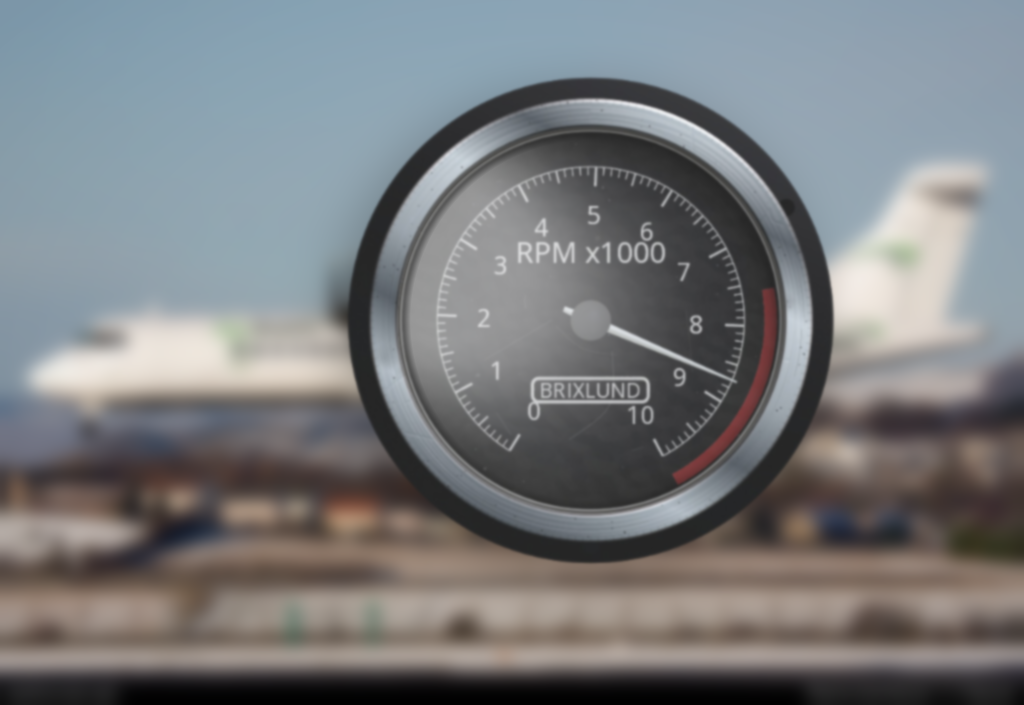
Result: 8700,rpm
